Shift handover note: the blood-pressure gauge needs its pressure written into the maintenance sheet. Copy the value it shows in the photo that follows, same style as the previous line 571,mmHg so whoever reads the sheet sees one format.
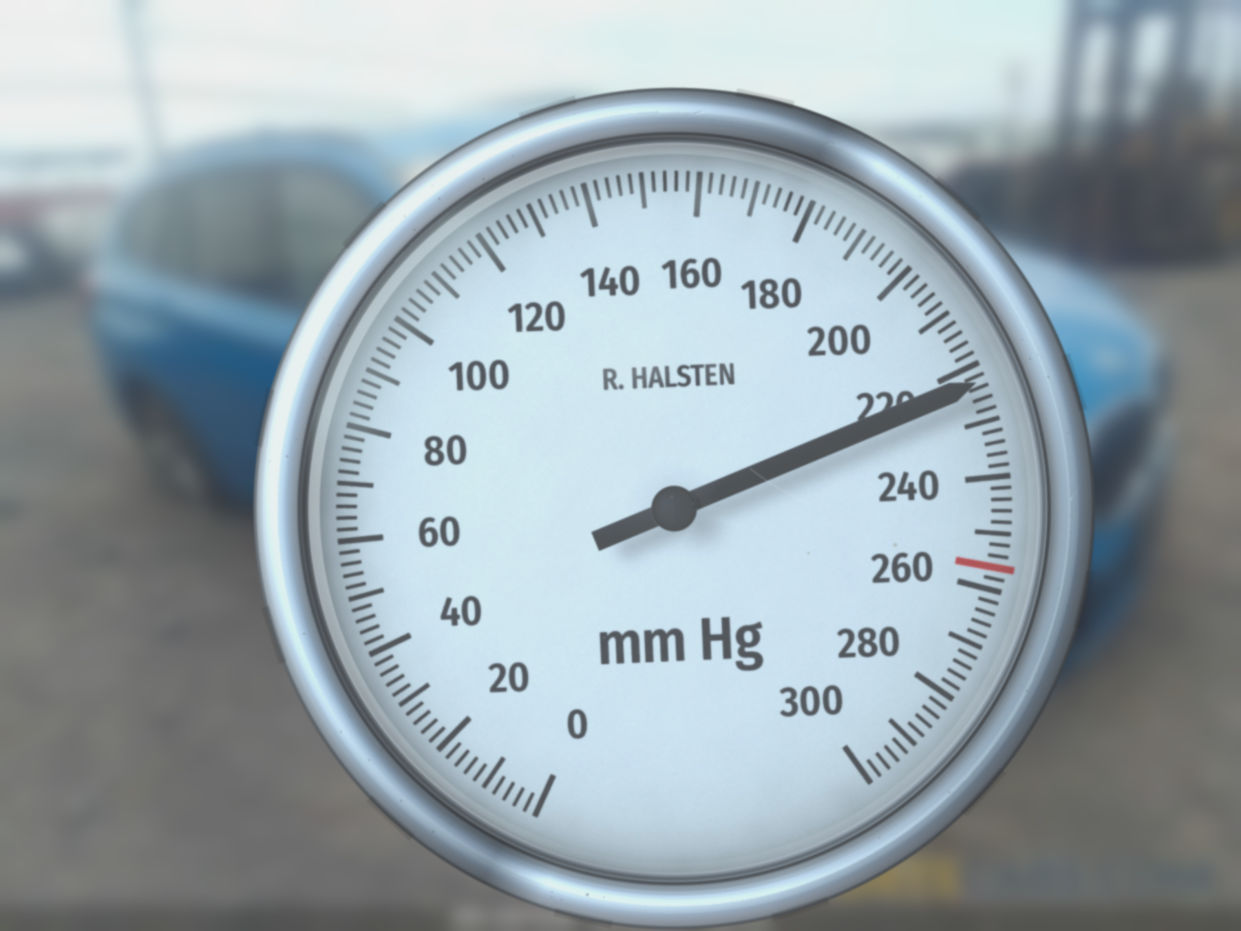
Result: 223,mmHg
